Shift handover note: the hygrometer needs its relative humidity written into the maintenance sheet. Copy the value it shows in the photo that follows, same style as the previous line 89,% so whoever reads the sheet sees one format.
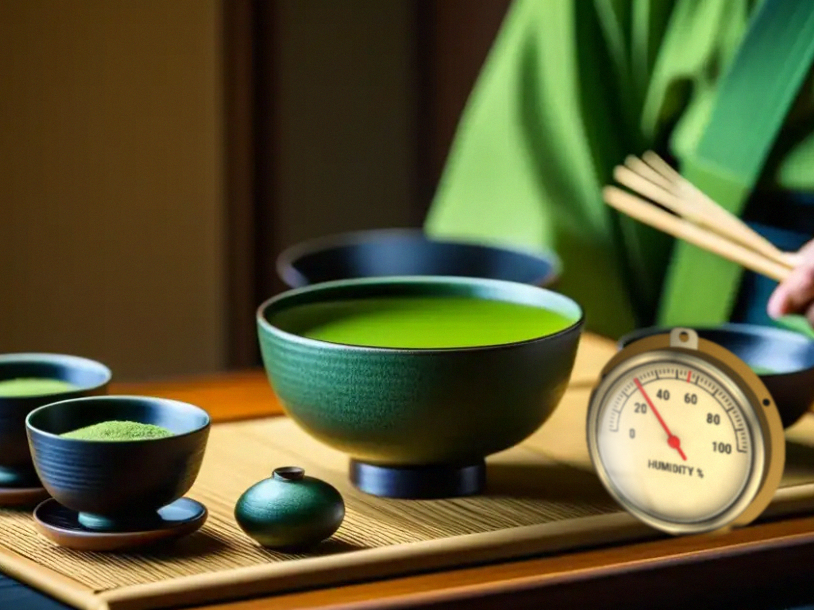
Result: 30,%
